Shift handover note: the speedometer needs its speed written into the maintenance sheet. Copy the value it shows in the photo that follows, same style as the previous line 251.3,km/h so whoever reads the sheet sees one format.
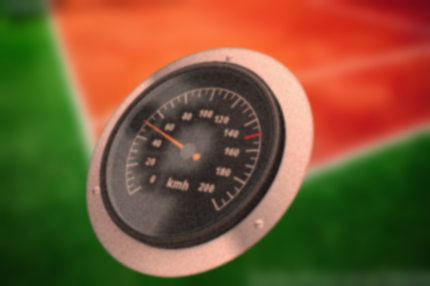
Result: 50,km/h
